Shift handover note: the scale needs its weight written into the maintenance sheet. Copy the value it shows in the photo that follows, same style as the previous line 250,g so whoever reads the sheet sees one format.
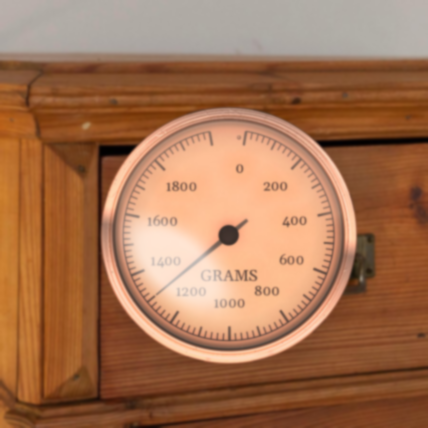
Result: 1300,g
